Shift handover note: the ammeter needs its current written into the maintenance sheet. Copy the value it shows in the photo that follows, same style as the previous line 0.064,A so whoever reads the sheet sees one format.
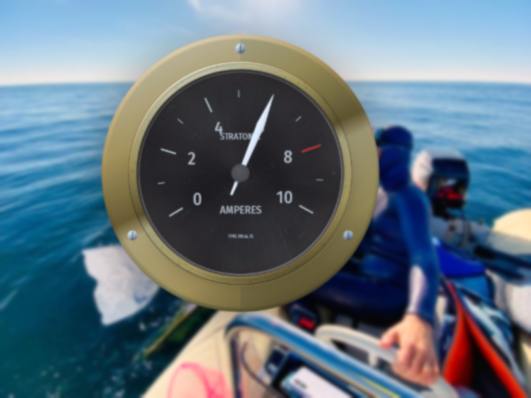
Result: 6,A
